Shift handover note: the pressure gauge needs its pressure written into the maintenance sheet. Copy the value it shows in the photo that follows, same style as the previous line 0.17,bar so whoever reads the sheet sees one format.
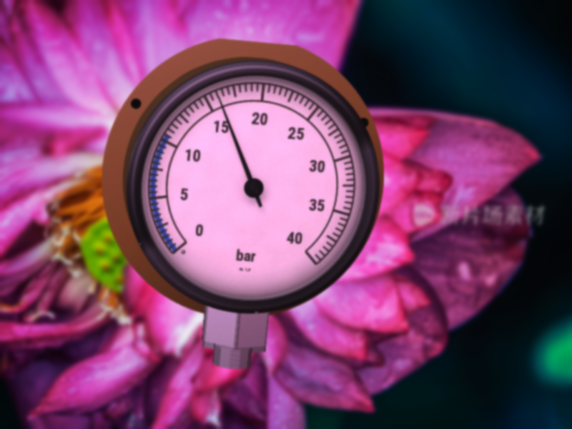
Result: 16,bar
